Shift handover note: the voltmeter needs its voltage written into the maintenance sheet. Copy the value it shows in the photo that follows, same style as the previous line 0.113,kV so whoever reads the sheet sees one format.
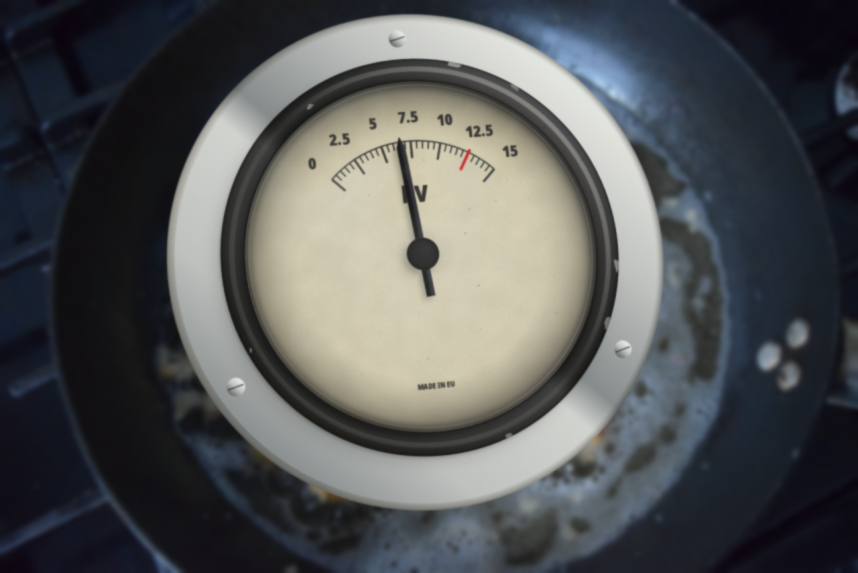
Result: 6.5,kV
